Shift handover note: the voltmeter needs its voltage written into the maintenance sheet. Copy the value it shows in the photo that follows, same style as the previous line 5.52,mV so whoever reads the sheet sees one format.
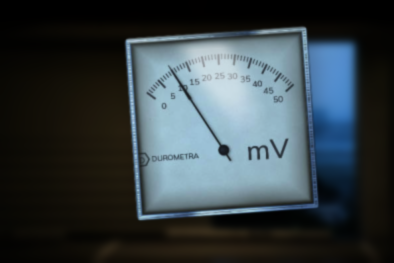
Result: 10,mV
